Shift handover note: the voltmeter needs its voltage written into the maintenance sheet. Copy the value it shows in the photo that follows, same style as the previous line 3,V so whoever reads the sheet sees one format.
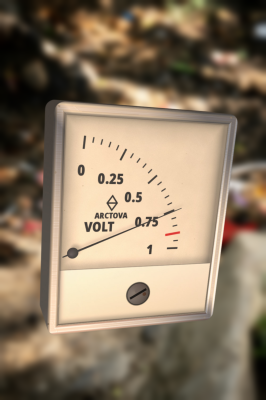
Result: 0.75,V
